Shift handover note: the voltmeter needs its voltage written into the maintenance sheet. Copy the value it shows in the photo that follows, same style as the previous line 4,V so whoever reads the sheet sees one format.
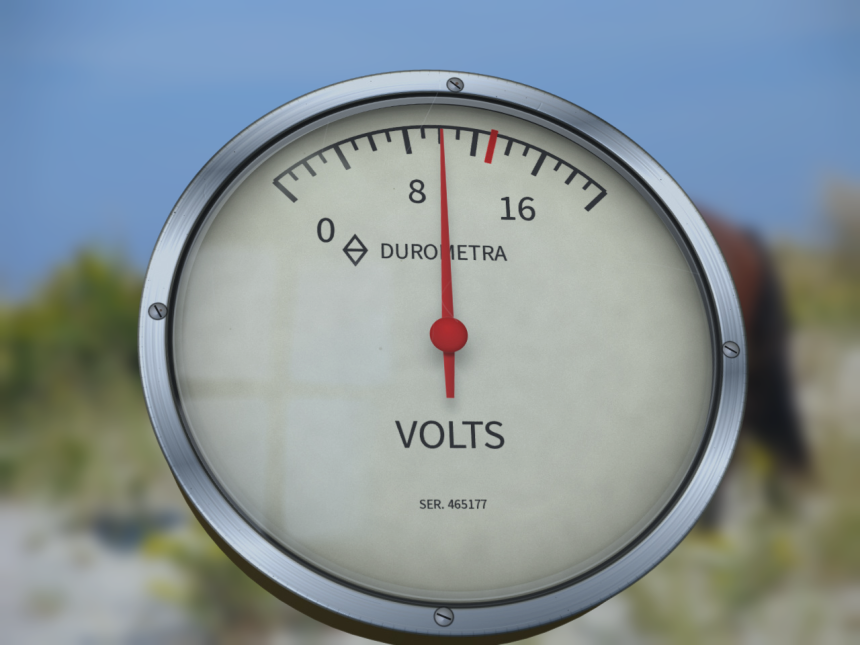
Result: 10,V
